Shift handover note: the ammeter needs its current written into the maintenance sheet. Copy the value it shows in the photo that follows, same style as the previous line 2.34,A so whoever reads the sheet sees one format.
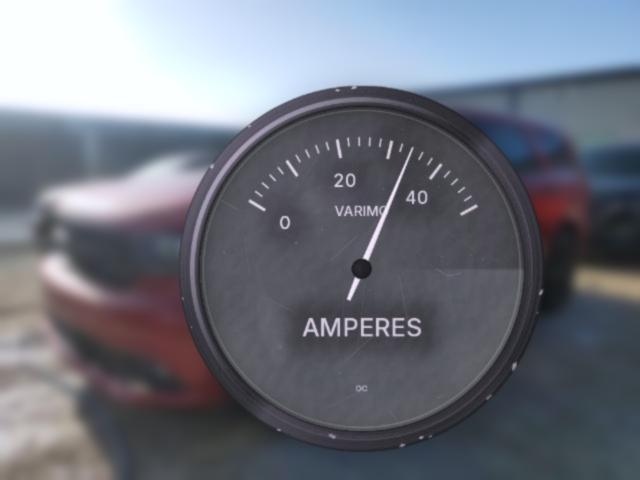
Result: 34,A
